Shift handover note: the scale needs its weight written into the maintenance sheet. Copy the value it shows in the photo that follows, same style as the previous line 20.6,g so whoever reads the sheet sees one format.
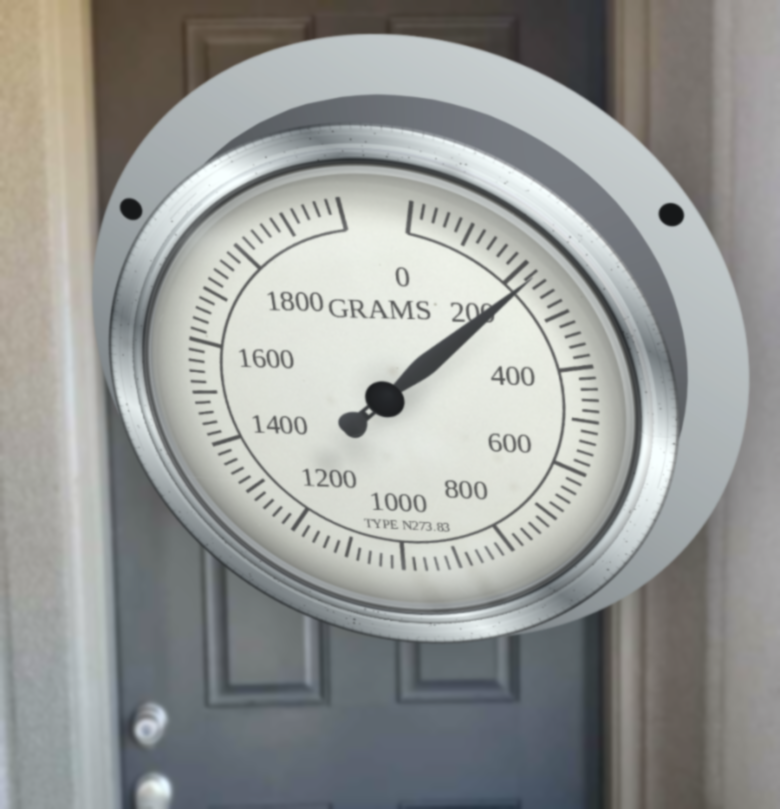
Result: 220,g
